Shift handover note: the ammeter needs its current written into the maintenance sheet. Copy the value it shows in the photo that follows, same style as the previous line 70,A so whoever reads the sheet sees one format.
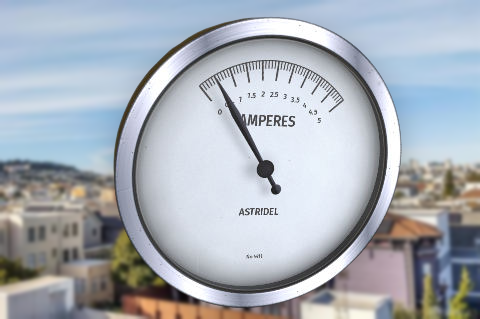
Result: 0.5,A
